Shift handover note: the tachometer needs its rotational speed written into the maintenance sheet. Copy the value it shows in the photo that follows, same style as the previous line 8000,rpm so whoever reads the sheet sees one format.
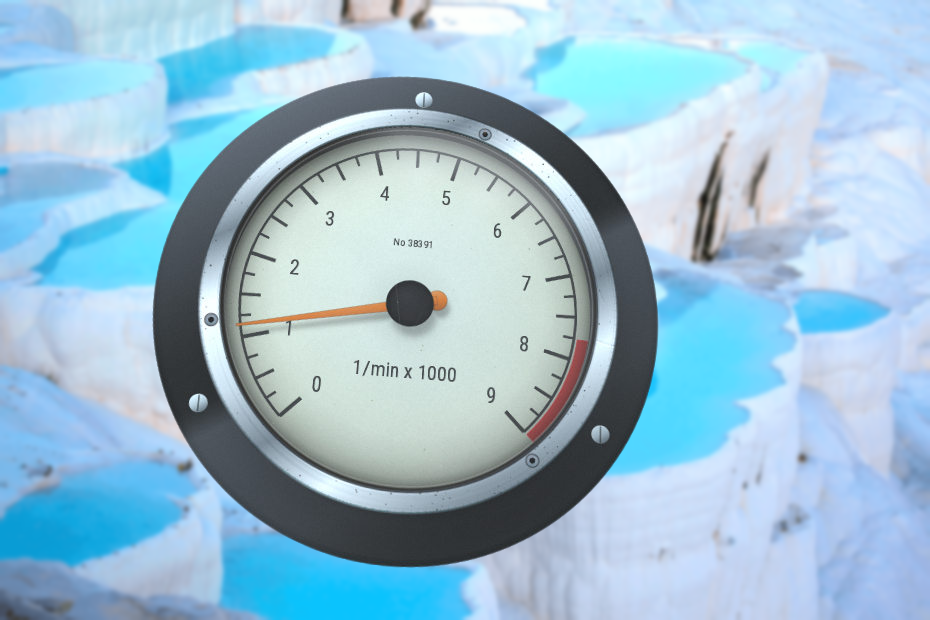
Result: 1125,rpm
